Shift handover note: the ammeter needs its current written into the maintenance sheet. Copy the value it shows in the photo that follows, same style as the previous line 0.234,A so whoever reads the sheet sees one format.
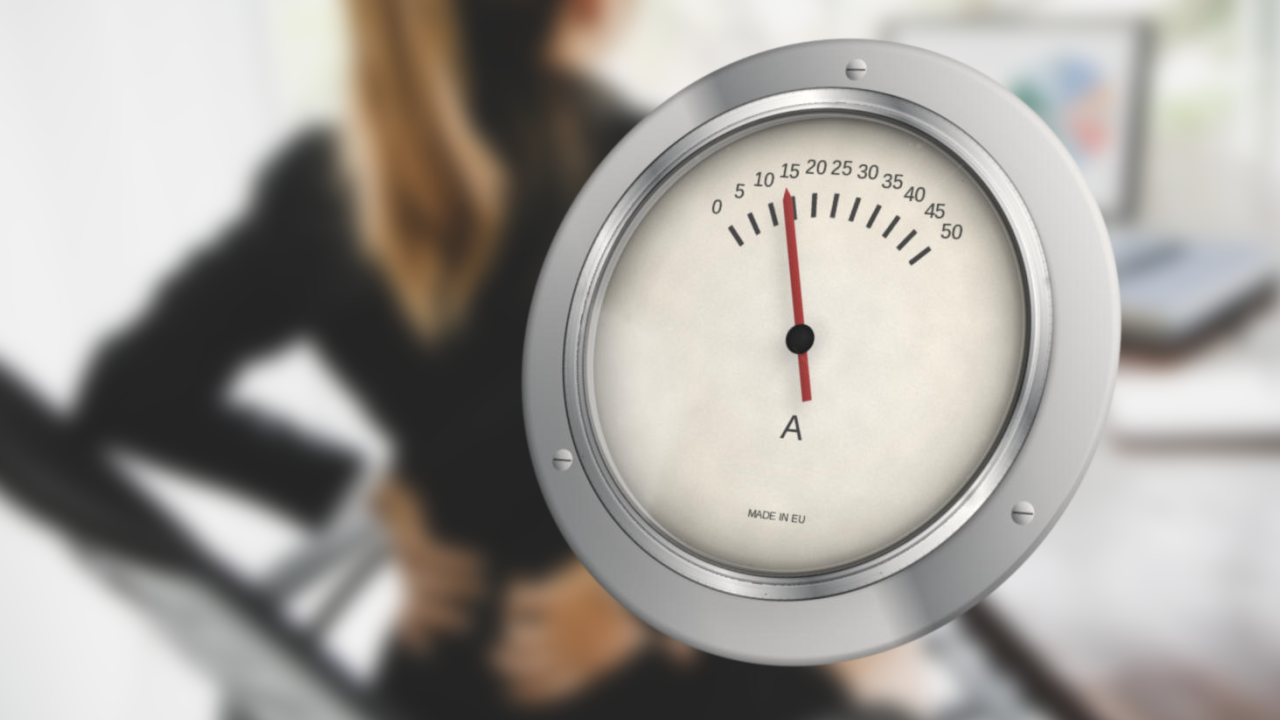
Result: 15,A
